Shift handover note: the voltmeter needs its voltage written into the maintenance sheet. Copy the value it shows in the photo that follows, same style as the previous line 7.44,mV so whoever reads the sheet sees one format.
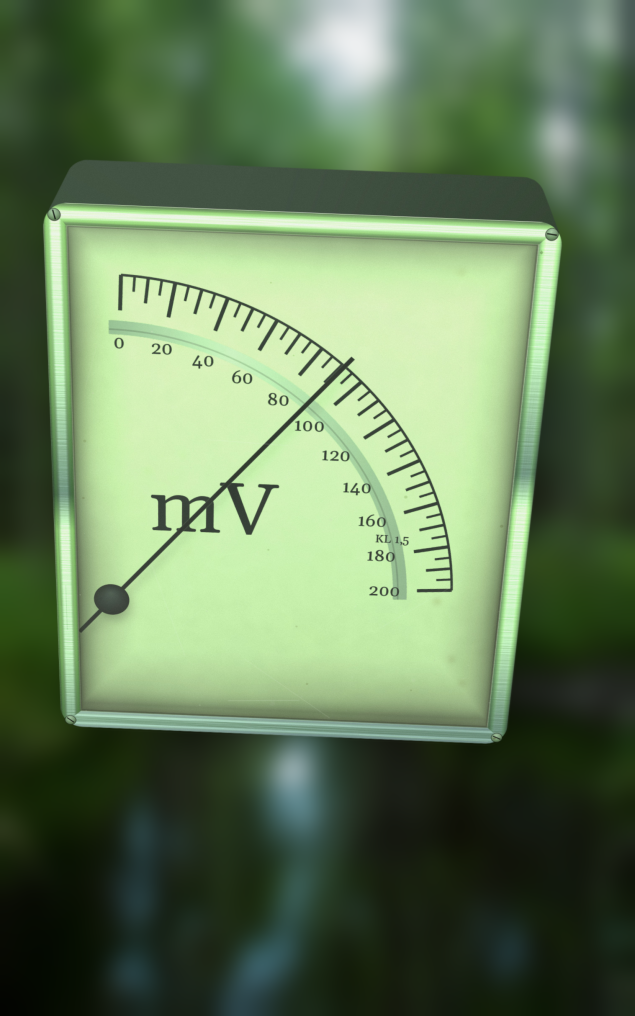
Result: 90,mV
